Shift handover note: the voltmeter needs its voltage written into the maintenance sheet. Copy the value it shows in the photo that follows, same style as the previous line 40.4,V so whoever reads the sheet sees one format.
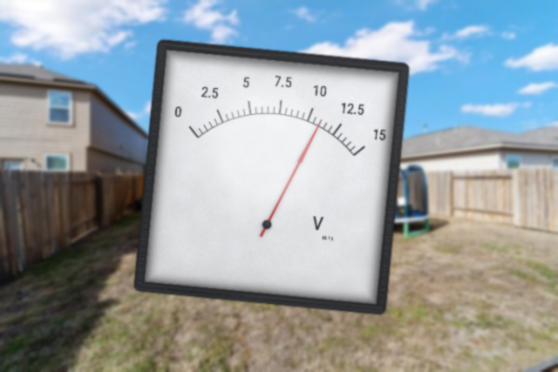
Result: 11,V
